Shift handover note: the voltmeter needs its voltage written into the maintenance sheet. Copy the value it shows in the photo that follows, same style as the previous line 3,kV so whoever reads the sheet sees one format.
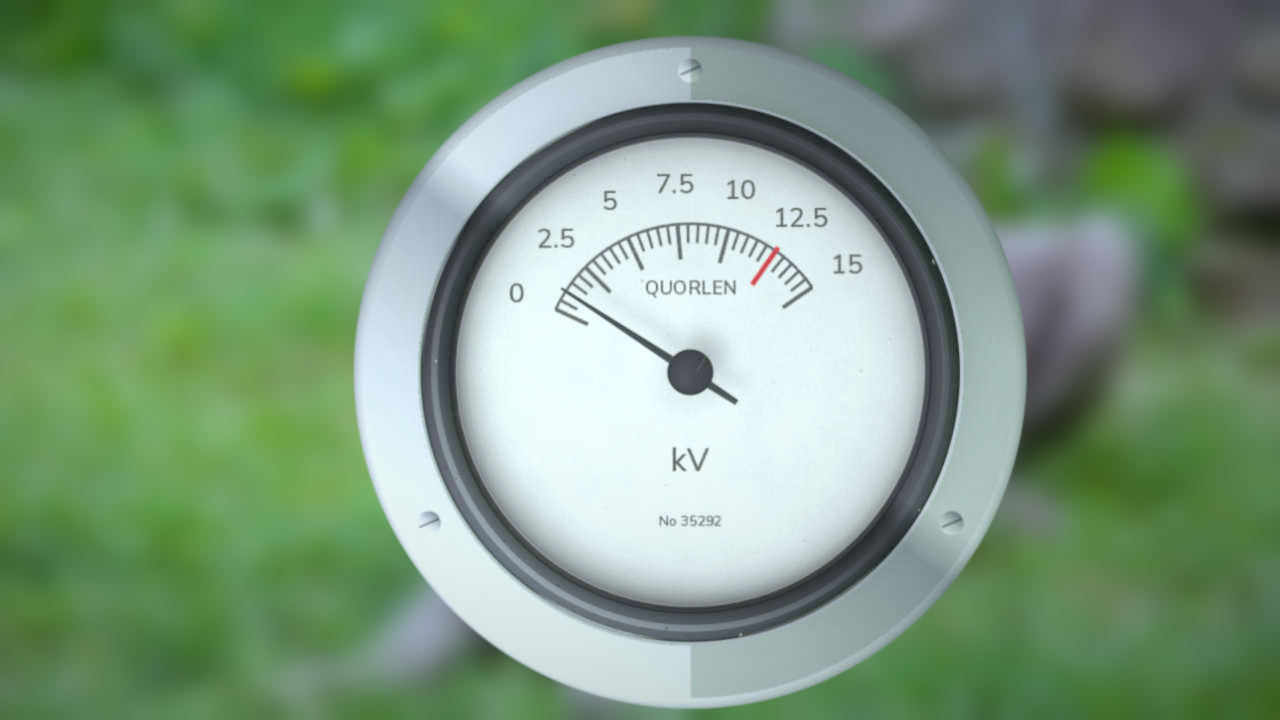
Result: 1,kV
